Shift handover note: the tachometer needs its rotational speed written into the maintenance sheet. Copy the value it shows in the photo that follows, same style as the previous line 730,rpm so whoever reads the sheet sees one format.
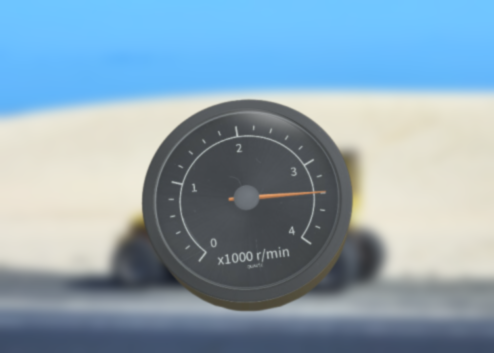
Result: 3400,rpm
